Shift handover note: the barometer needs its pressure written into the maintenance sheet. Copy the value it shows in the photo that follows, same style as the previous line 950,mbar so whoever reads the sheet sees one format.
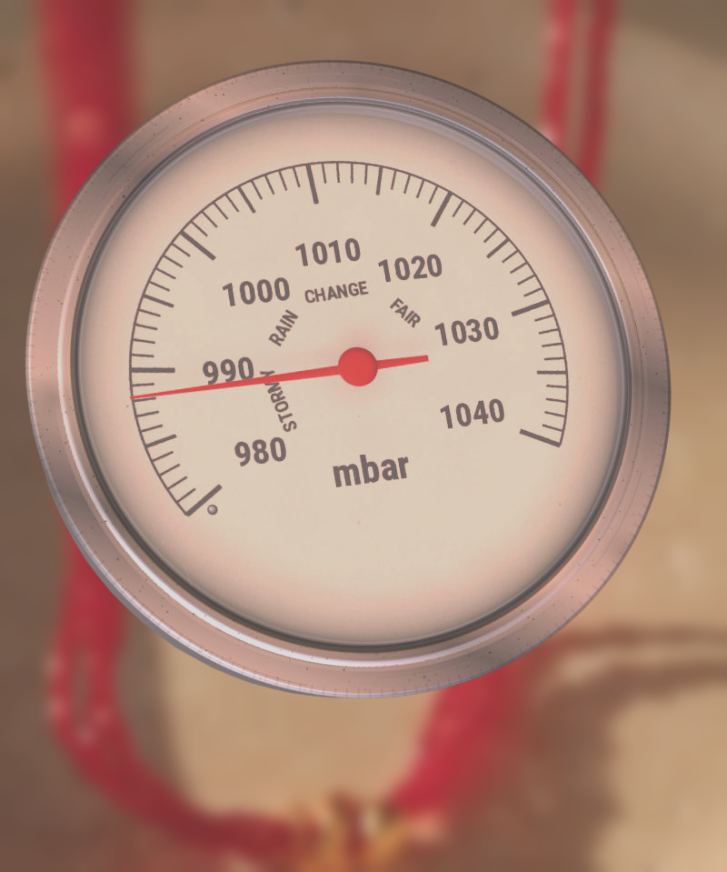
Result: 988,mbar
